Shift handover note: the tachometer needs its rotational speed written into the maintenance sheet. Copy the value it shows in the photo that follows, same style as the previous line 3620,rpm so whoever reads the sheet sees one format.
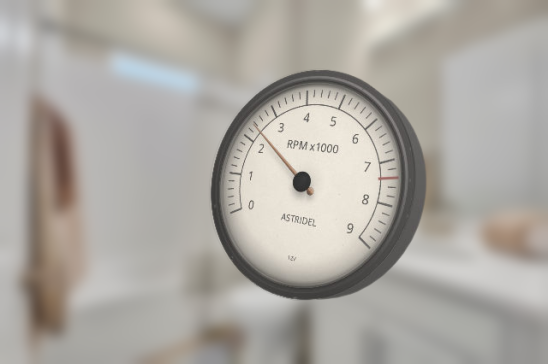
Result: 2400,rpm
